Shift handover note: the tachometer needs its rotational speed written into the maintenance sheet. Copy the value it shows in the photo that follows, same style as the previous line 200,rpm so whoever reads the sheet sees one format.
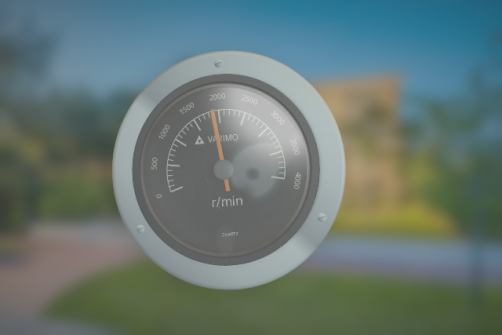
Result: 1900,rpm
